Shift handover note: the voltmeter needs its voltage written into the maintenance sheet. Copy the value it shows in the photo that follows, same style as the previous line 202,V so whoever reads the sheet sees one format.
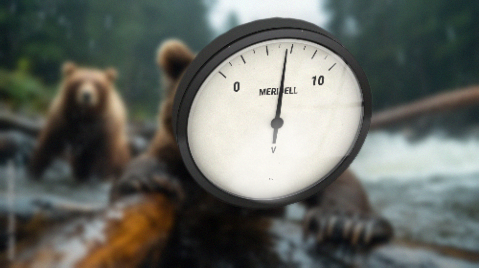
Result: 5.5,V
